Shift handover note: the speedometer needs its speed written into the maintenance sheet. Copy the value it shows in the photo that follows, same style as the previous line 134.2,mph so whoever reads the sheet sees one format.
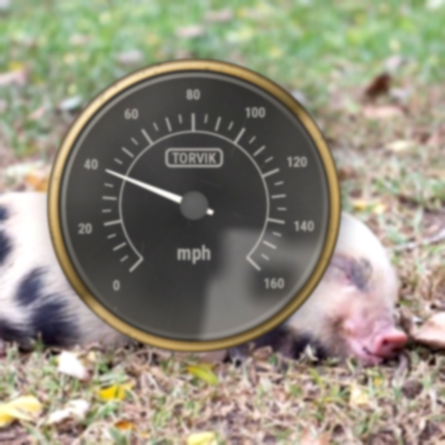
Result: 40,mph
